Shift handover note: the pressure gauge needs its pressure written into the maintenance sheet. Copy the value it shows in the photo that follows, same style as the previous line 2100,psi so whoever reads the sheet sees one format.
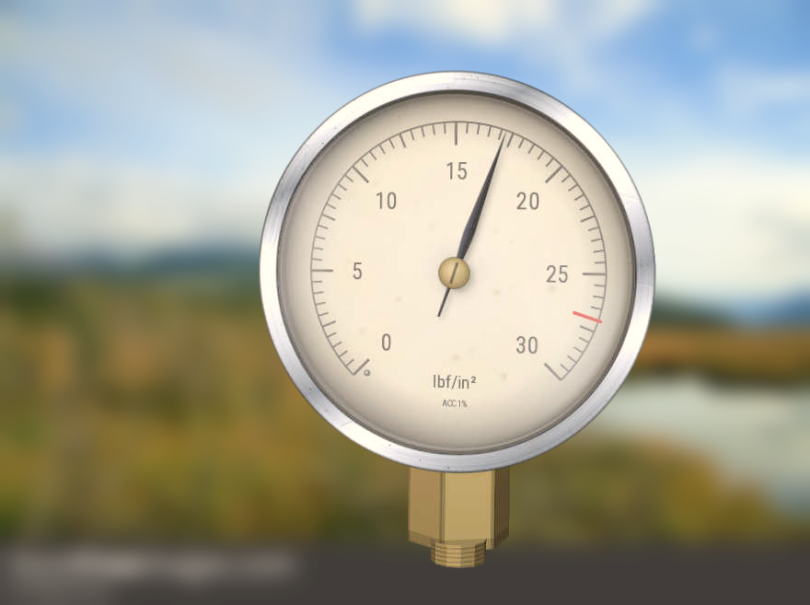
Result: 17.25,psi
